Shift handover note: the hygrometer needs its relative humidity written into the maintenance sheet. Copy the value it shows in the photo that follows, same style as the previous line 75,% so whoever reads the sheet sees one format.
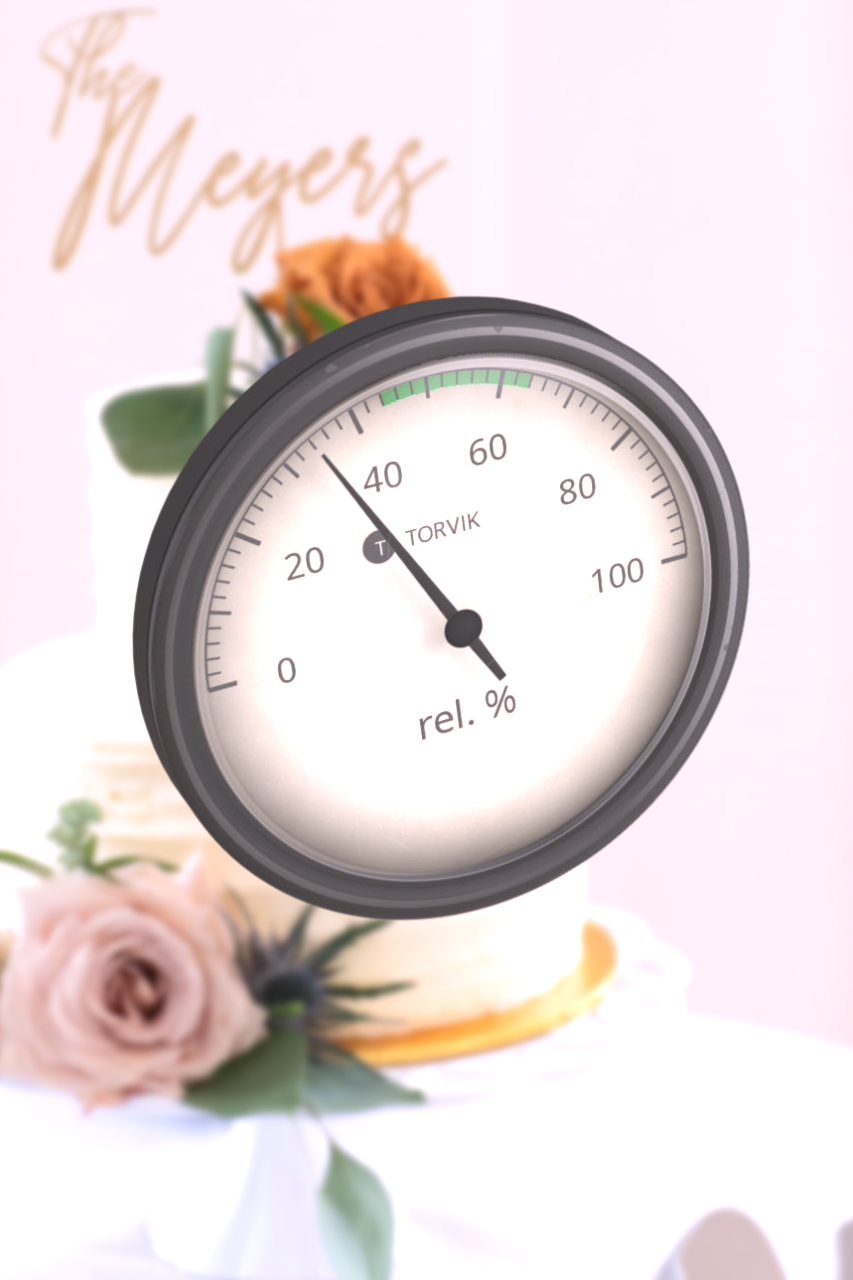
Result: 34,%
